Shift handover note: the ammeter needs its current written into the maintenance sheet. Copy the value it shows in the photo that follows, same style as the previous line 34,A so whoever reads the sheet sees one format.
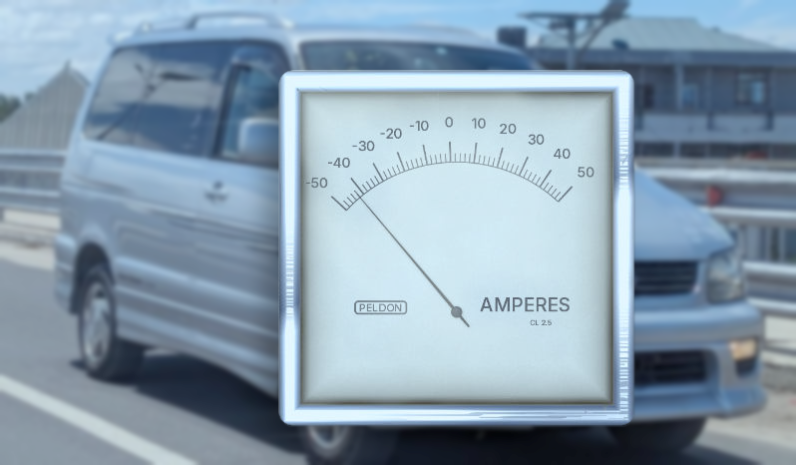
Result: -42,A
